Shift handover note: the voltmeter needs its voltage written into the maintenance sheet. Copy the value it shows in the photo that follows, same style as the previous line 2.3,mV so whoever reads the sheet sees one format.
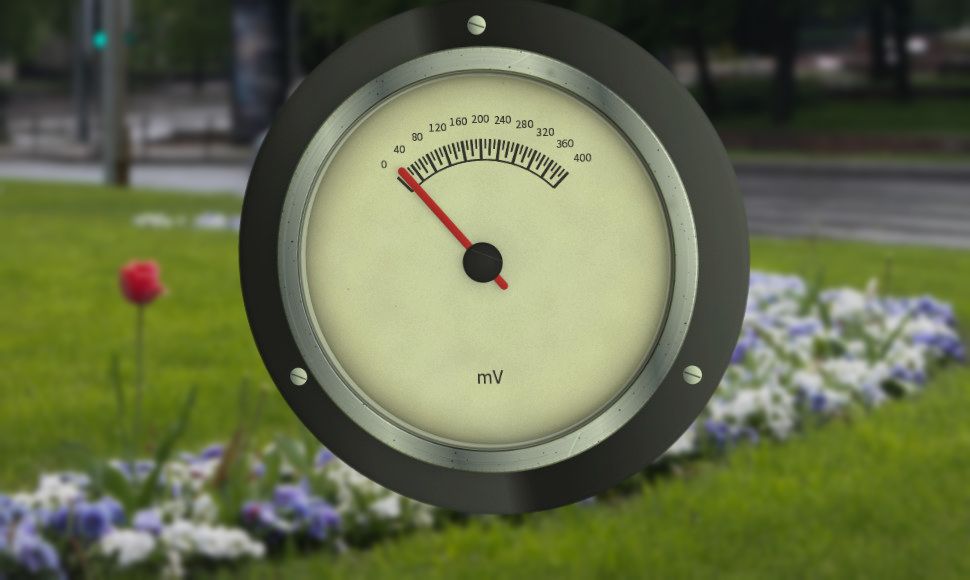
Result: 20,mV
